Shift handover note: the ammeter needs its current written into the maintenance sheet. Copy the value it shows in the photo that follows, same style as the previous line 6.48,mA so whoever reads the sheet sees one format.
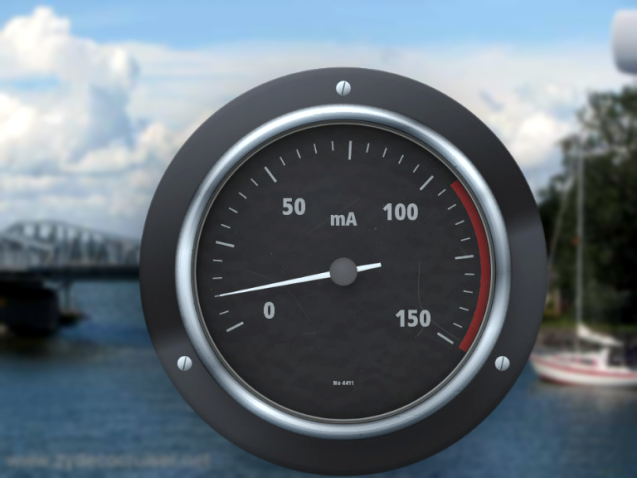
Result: 10,mA
